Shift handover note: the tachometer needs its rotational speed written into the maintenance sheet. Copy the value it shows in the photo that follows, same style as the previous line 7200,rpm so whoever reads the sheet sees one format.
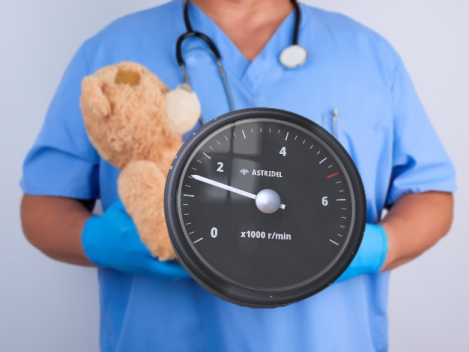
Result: 1400,rpm
